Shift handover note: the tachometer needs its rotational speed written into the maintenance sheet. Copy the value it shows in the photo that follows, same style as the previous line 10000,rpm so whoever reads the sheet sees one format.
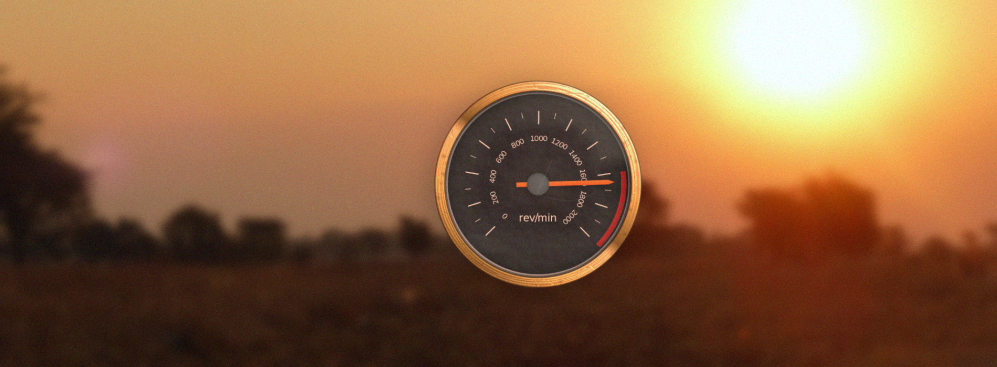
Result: 1650,rpm
